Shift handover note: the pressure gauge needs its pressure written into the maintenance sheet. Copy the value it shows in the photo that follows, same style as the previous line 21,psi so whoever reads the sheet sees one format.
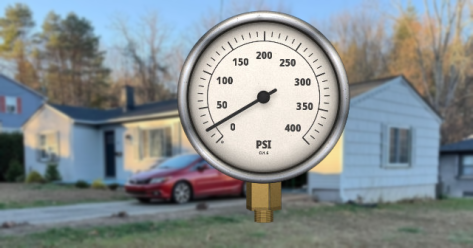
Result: 20,psi
